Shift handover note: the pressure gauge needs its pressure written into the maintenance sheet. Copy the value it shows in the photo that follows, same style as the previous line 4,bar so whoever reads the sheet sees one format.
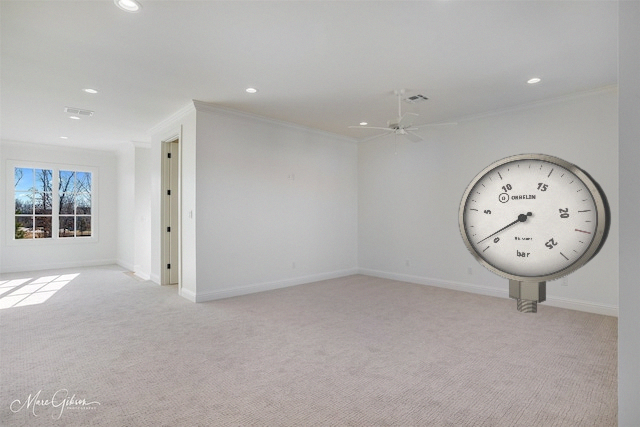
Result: 1,bar
